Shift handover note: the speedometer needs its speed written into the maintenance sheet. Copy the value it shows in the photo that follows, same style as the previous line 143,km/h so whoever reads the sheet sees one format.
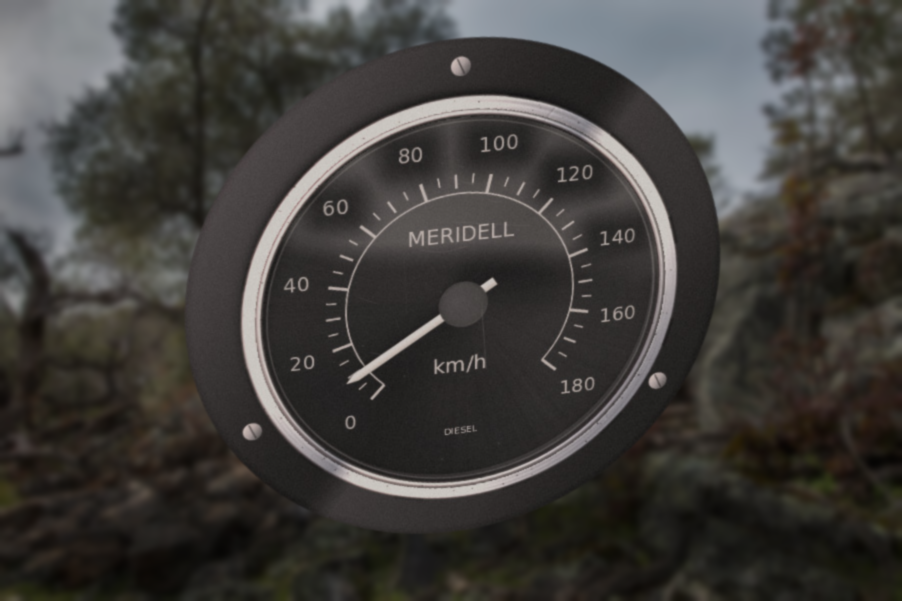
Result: 10,km/h
